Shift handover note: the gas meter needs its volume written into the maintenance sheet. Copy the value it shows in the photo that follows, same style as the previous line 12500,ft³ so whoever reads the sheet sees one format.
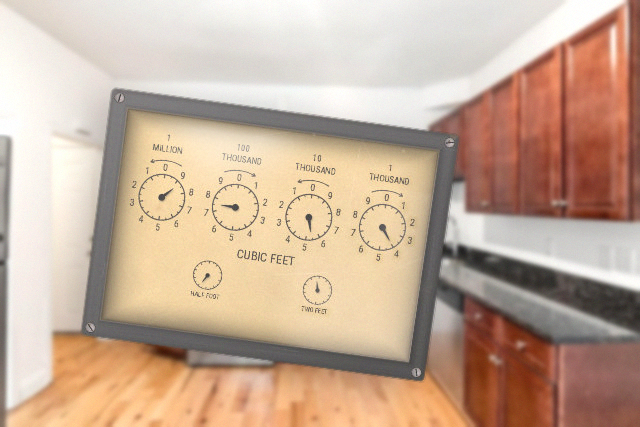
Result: 875400,ft³
